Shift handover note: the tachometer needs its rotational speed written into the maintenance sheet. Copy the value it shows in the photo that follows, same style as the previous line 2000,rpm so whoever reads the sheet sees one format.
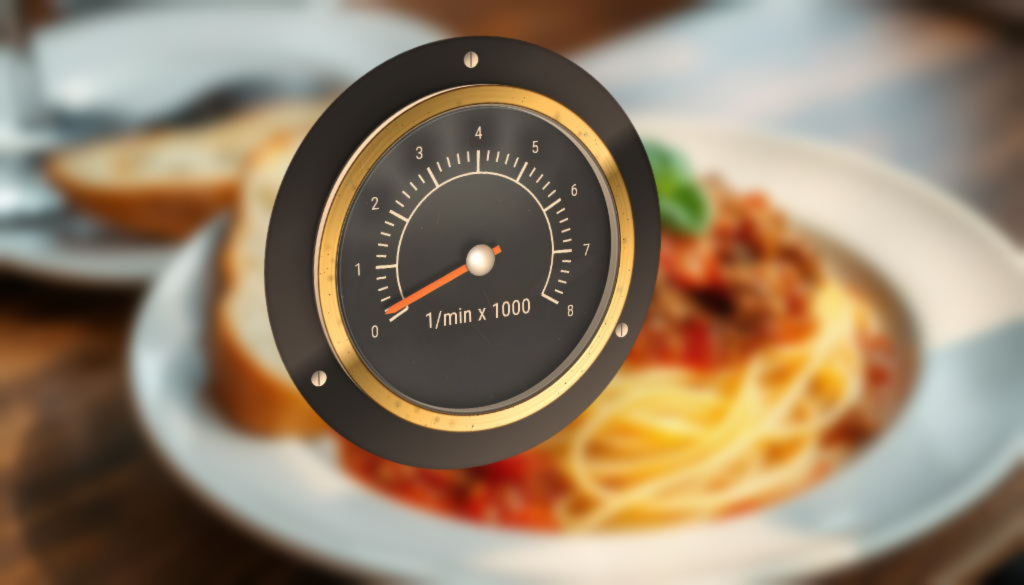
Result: 200,rpm
